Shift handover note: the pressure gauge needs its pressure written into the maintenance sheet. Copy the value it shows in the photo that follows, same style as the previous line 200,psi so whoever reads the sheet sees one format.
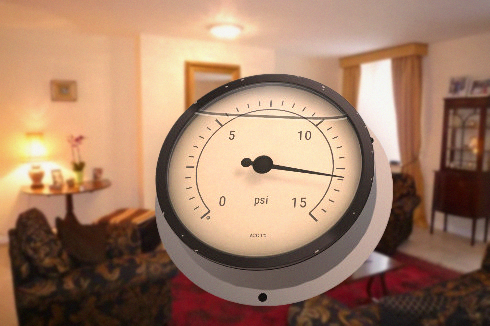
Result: 13,psi
